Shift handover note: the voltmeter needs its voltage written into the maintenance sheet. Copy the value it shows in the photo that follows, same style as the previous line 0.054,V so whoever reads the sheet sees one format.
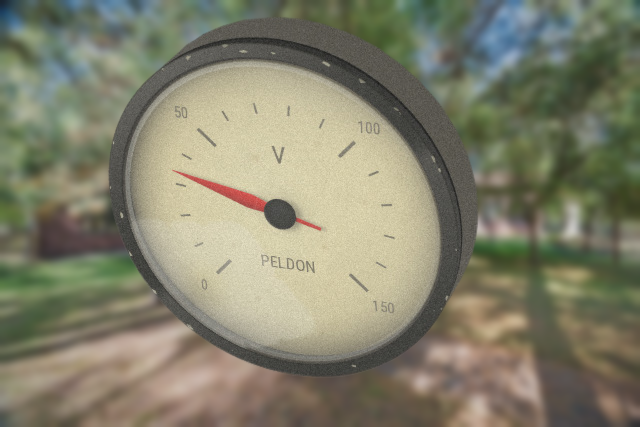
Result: 35,V
